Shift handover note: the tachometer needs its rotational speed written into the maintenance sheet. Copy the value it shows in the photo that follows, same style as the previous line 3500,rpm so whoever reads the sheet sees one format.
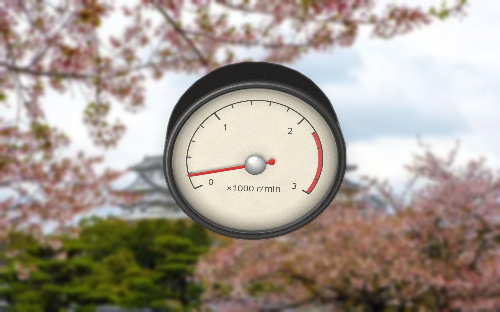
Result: 200,rpm
